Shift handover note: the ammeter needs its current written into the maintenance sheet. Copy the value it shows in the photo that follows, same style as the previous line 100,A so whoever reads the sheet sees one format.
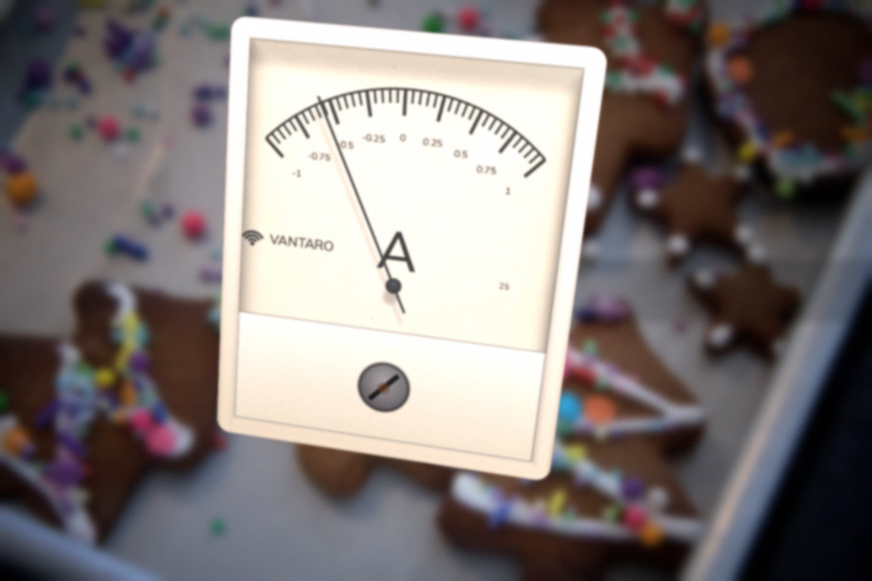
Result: -0.55,A
